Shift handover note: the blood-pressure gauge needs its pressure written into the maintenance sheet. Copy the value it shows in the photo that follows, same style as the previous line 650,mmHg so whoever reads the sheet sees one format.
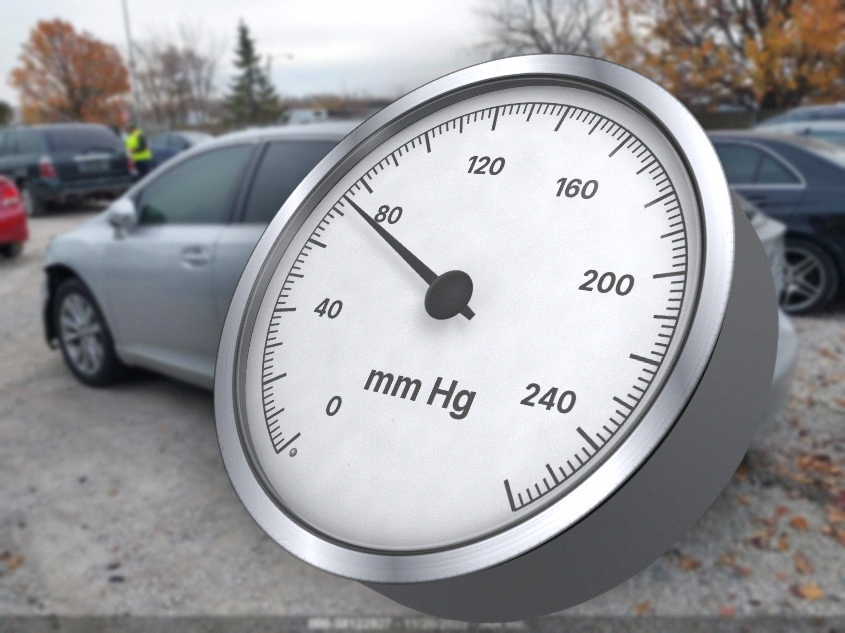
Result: 74,mmHg
